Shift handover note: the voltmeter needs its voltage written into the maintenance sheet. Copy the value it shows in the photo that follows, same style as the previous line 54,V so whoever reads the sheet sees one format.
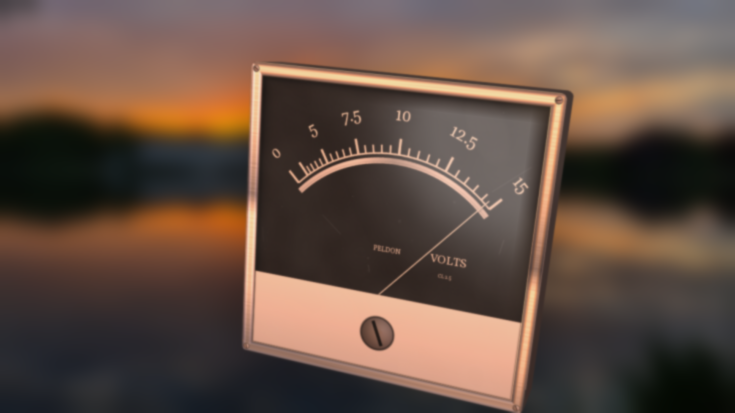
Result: 14.75,V
